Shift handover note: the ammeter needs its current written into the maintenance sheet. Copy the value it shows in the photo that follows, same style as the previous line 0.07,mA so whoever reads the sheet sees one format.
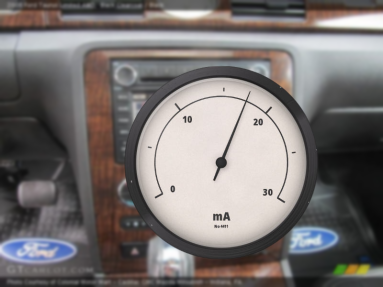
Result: 17.5,mA
